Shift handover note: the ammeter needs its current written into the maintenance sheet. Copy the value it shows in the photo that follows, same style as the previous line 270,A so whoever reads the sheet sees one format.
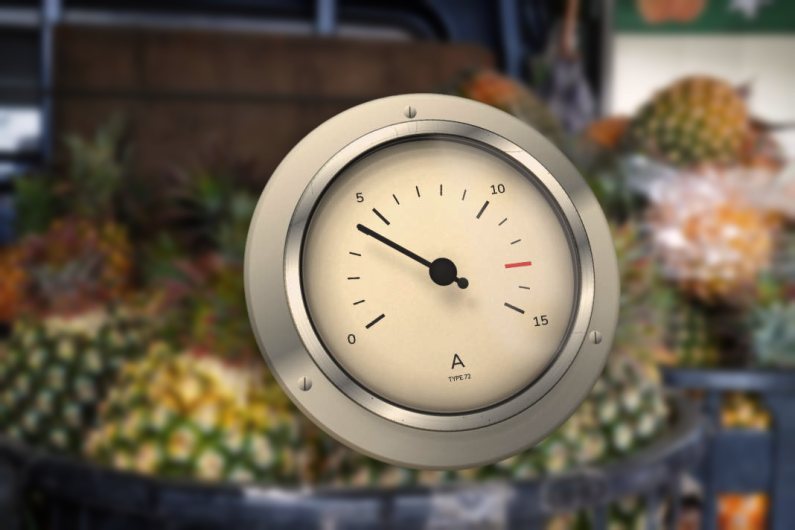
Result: 4,A
